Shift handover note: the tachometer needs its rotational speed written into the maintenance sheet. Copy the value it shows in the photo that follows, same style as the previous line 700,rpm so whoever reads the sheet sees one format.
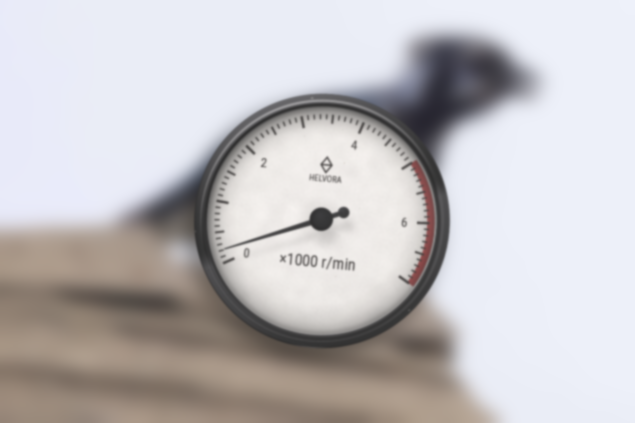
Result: 200,rpm
